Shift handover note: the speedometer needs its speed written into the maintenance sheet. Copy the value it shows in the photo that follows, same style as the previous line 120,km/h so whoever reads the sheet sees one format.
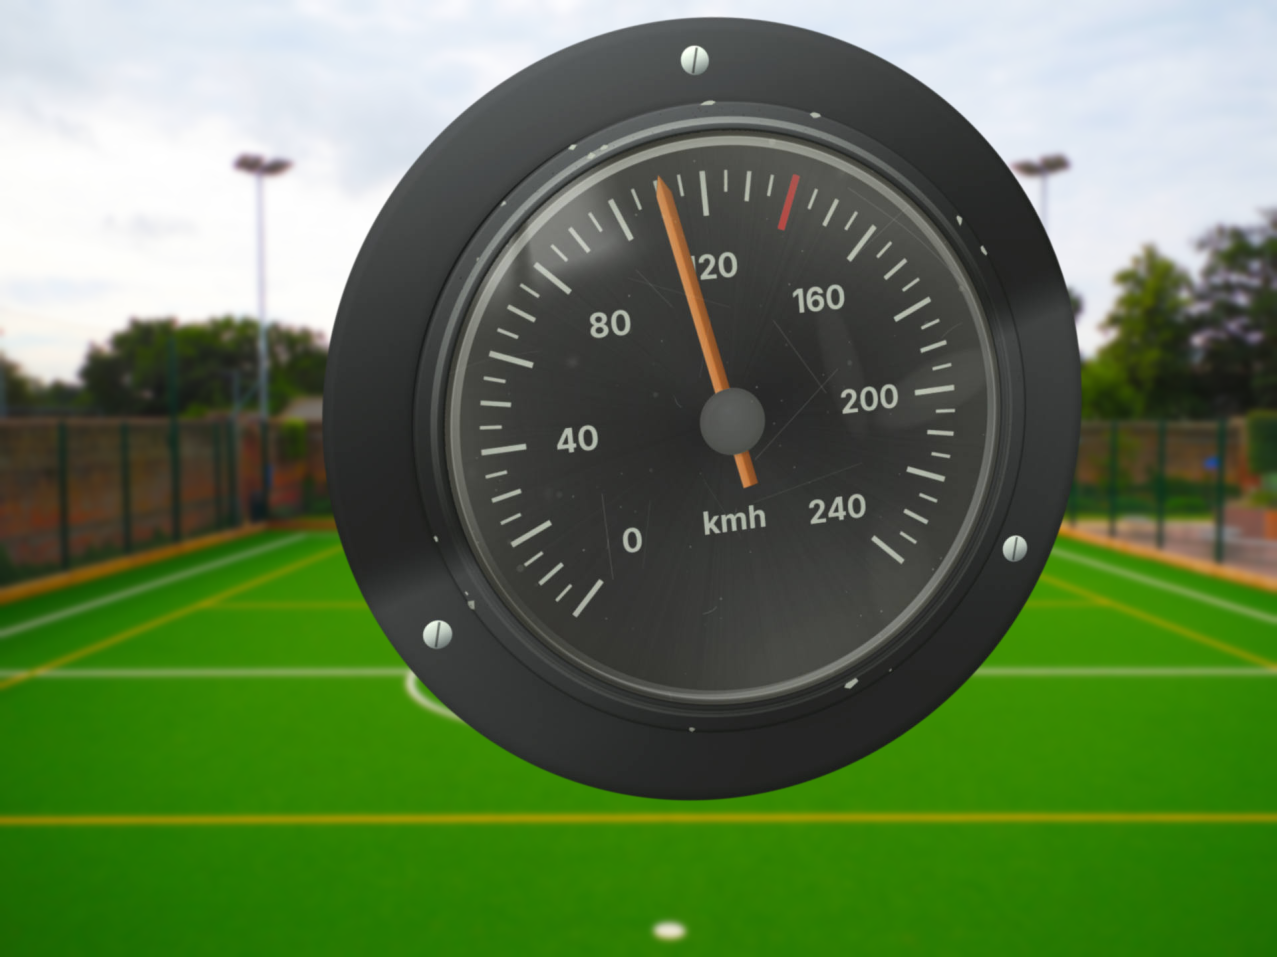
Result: 110,km/h
